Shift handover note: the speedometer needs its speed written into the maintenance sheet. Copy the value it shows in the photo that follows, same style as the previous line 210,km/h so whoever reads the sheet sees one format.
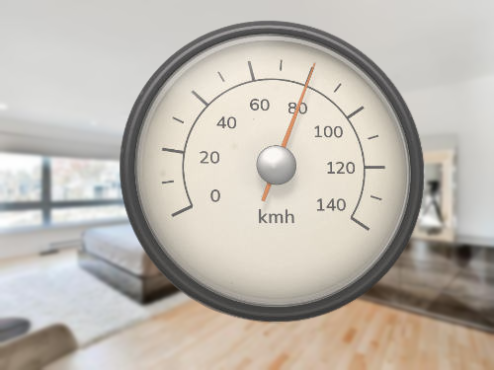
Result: 80,km/h
